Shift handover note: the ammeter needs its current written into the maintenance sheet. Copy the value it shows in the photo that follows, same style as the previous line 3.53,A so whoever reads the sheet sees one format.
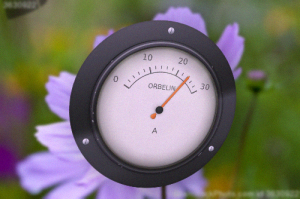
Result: 24,A
